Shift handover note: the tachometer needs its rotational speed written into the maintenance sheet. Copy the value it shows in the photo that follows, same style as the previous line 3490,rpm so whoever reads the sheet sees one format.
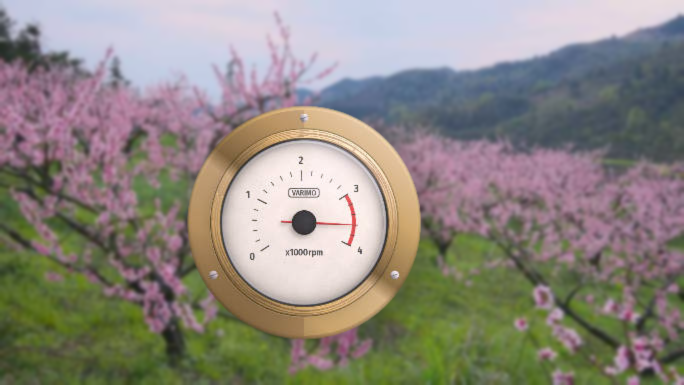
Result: 3600,rpm
